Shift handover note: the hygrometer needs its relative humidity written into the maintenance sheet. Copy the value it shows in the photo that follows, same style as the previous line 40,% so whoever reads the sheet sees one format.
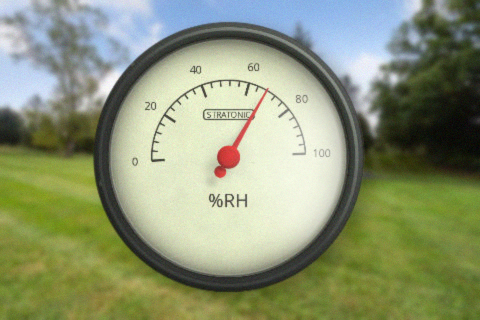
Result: 68,%
